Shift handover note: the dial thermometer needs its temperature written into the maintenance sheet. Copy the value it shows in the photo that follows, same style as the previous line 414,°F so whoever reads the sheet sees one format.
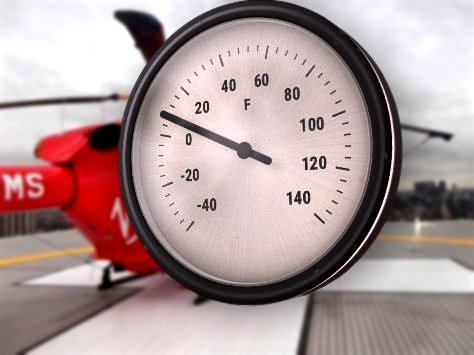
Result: 8,°F
